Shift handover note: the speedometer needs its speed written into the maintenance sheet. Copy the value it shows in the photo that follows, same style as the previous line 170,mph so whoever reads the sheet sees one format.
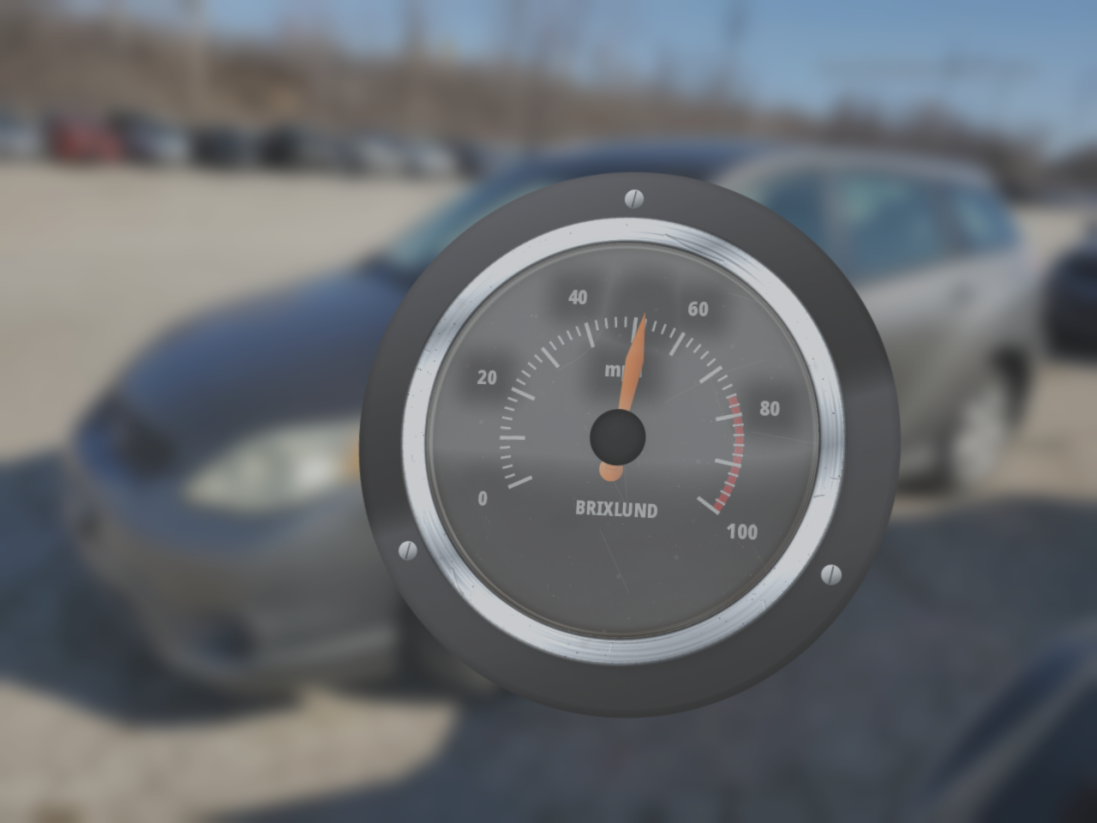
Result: 52,mph
